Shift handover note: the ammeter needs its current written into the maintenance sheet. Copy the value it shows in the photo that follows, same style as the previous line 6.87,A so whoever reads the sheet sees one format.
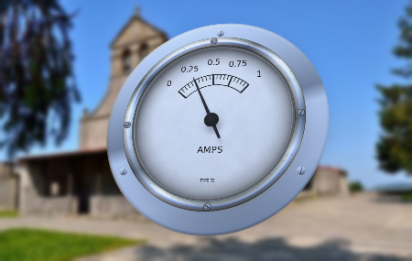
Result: 0.25,A
